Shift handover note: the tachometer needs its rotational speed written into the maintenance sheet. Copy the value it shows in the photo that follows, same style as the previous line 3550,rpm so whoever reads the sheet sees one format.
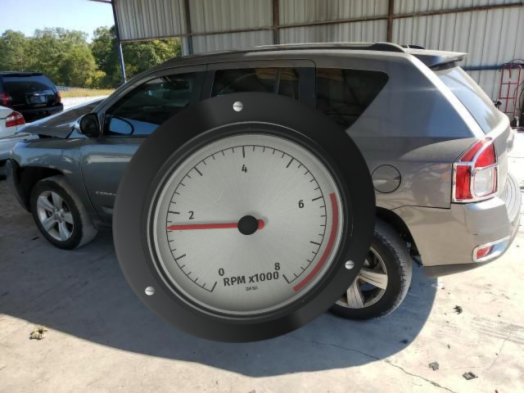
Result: 1700,rpm
